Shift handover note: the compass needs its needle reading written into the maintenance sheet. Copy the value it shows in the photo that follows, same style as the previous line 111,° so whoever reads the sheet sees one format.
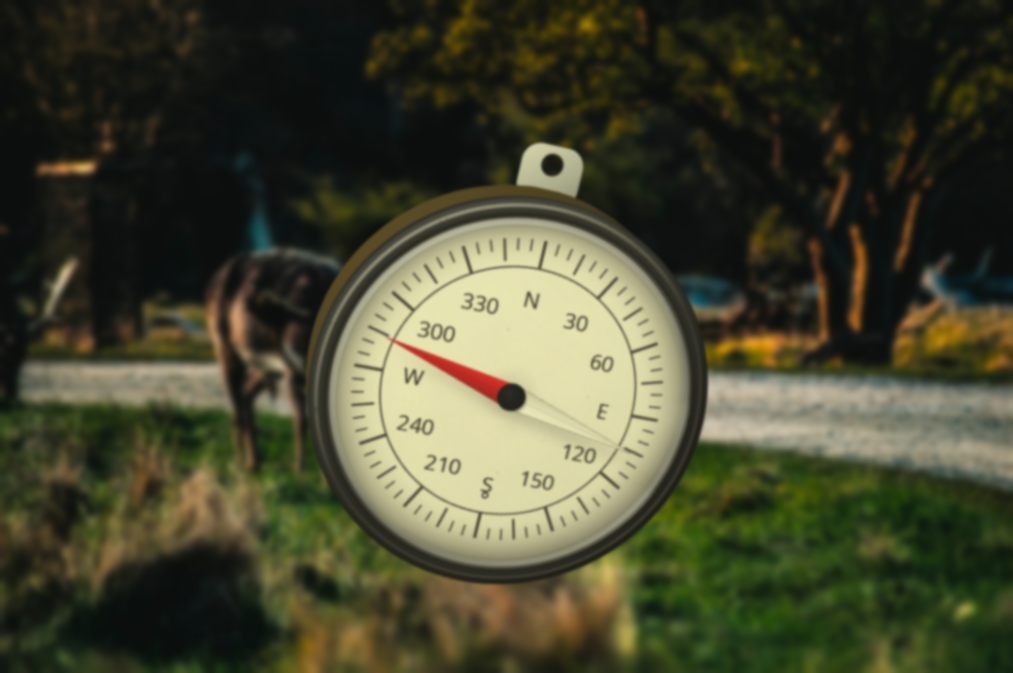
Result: 285,°
